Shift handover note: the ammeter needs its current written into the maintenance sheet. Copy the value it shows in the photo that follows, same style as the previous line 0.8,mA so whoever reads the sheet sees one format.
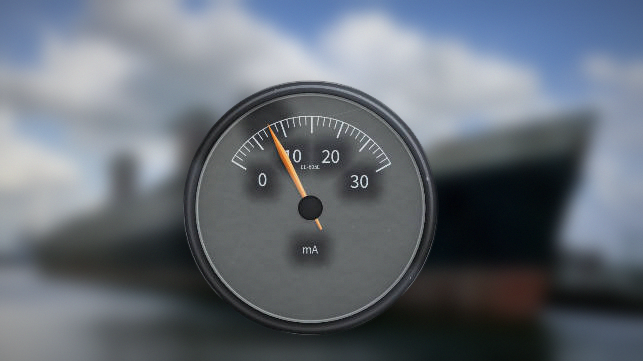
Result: 8,mA
